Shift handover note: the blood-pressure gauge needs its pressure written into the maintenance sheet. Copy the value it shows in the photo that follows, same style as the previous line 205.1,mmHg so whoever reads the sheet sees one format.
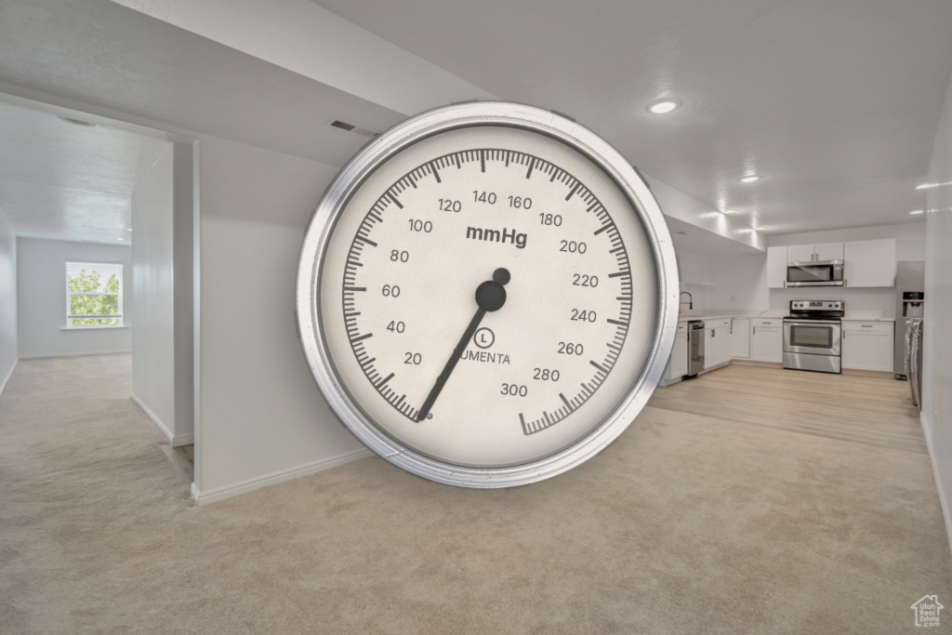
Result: 0,mmHg
